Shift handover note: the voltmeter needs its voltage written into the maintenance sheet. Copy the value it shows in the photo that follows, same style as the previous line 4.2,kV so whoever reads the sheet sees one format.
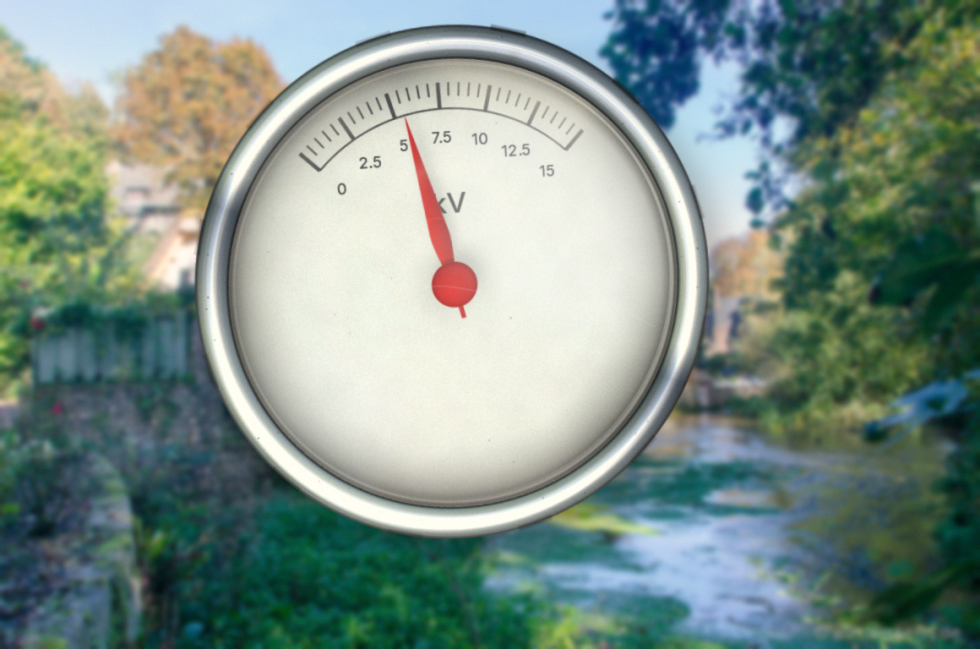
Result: 5.5,kV
